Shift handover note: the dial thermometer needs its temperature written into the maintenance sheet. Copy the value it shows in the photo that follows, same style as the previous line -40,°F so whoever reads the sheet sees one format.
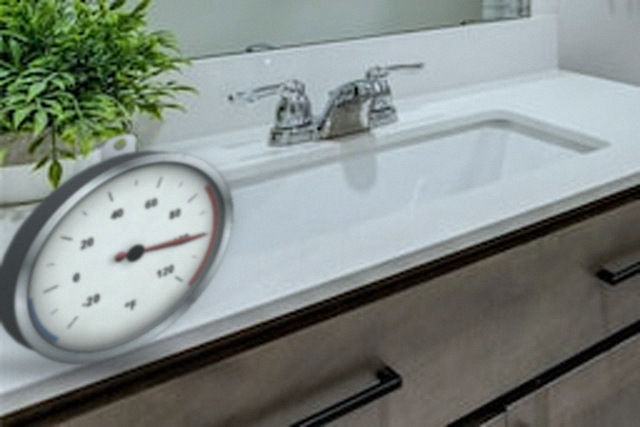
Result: 100,°F
